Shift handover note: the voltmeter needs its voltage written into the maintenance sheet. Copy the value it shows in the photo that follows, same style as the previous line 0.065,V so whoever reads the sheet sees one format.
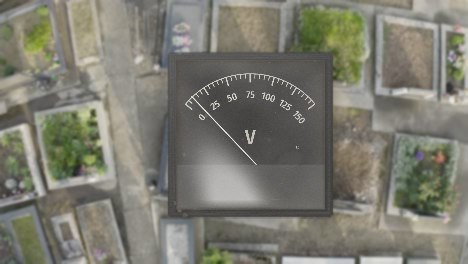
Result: 10,V
